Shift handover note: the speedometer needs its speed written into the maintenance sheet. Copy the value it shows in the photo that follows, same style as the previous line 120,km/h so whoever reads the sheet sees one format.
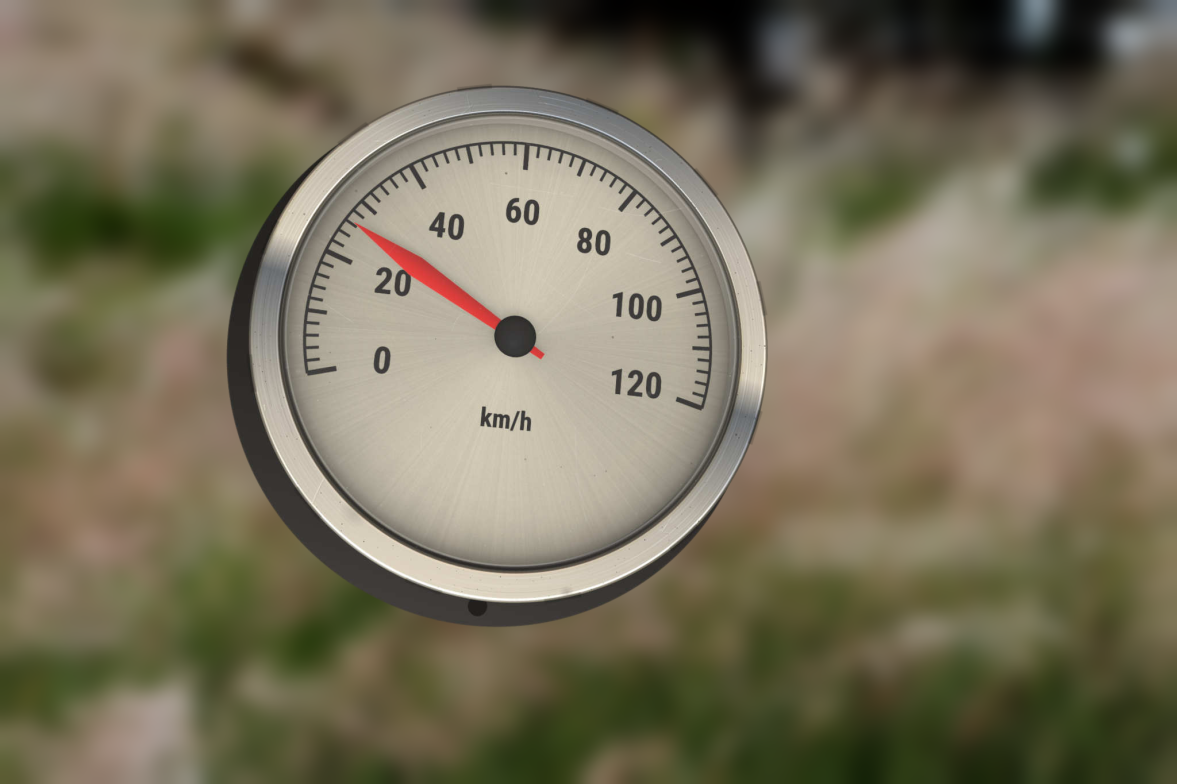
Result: 26,km/h
